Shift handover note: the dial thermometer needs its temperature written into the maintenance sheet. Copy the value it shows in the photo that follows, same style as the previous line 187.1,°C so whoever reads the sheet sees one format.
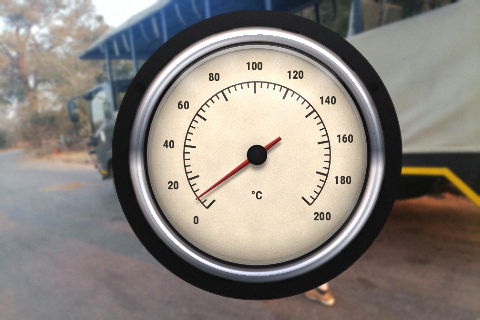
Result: 8,°C
